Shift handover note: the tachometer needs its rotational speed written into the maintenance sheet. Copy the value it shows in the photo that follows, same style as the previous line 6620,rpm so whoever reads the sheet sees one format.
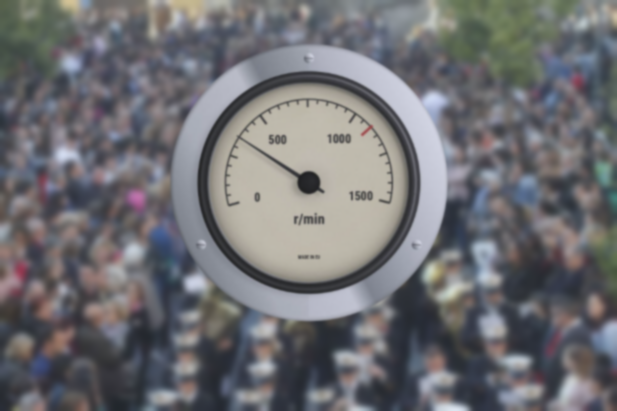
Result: 350,rpm
